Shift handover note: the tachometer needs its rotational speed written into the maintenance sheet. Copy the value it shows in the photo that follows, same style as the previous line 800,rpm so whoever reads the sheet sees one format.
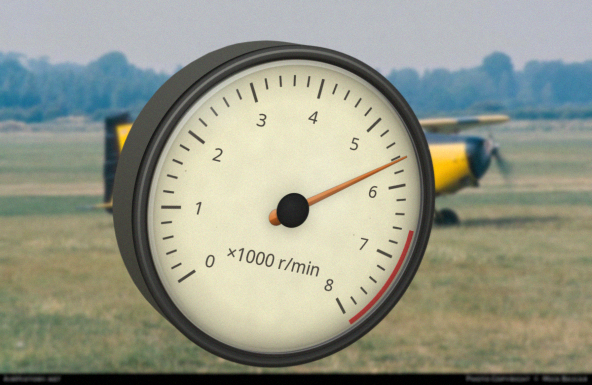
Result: 5600,rpm
